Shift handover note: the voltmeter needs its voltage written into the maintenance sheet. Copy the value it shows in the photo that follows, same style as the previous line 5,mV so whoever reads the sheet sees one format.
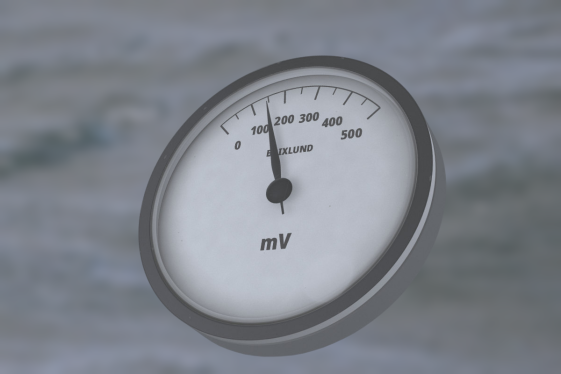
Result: 150,mV
